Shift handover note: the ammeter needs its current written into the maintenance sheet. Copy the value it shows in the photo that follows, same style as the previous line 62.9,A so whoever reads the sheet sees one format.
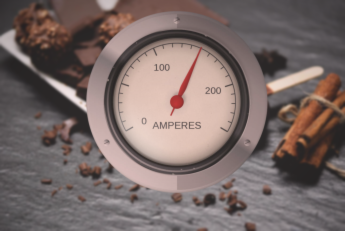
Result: 150,A
